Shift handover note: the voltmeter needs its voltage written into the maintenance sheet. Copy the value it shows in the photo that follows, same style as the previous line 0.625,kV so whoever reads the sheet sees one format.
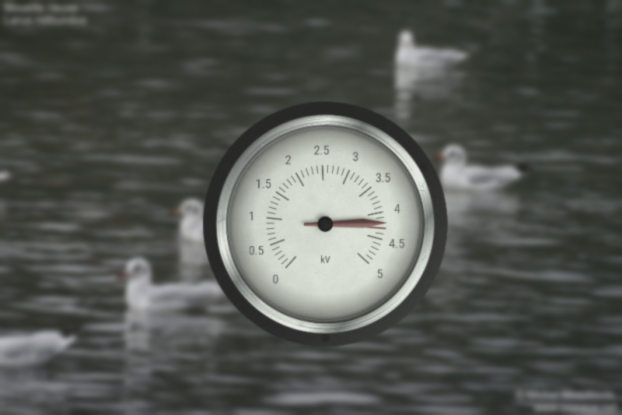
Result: 4.2,kV
